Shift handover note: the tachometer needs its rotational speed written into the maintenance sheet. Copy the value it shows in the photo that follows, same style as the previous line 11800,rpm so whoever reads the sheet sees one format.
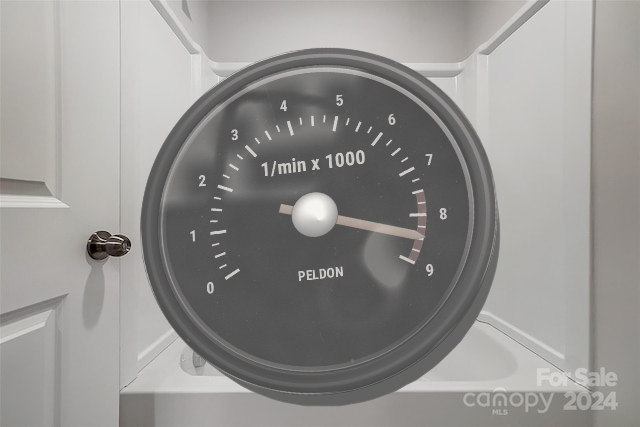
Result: 8500,rpm
